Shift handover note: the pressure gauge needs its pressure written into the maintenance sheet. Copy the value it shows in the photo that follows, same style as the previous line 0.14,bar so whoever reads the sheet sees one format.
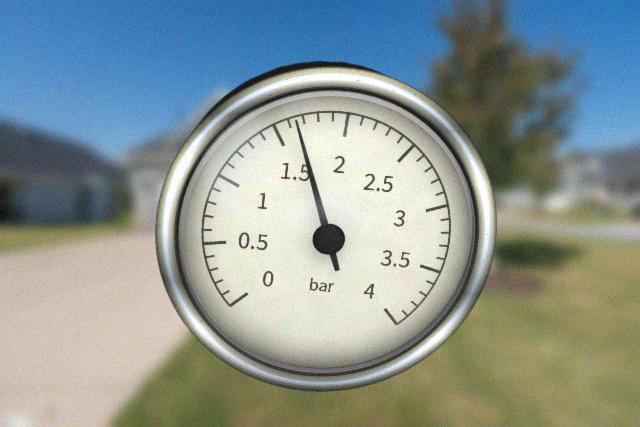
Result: 1.65,bar
